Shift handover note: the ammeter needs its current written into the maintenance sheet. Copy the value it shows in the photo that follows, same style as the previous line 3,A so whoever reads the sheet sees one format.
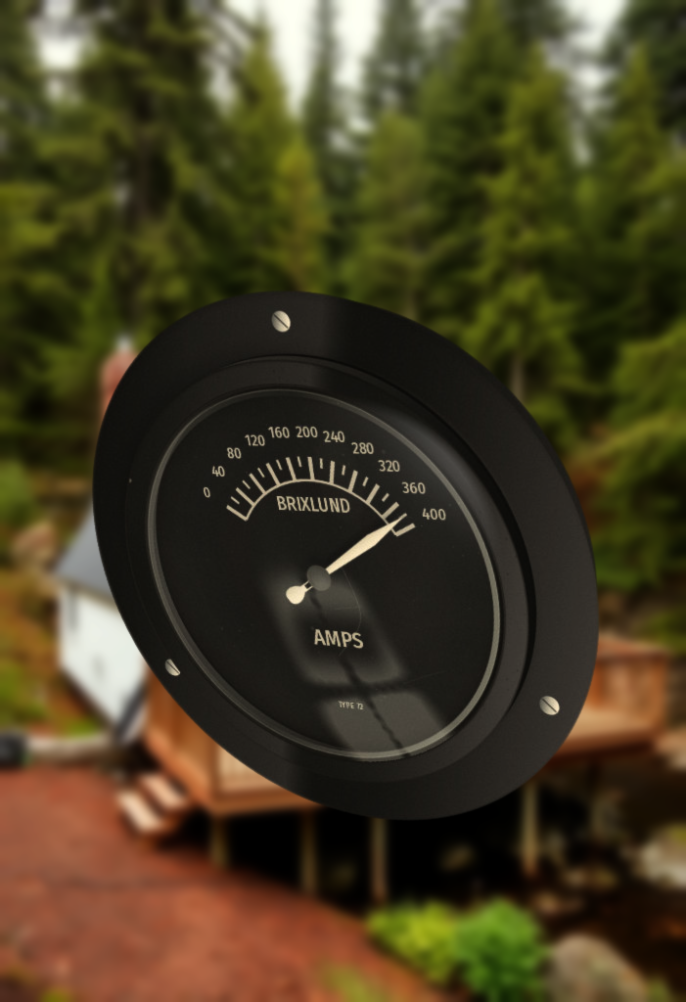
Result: 380,A
